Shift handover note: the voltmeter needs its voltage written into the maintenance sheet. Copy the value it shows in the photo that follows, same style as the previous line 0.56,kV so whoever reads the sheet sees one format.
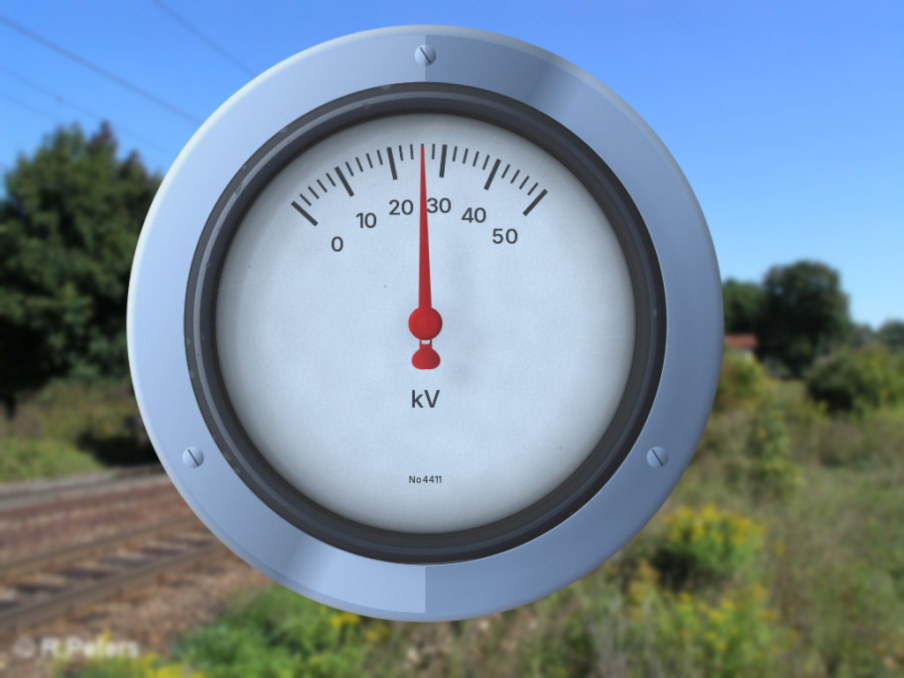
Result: 26,kV
